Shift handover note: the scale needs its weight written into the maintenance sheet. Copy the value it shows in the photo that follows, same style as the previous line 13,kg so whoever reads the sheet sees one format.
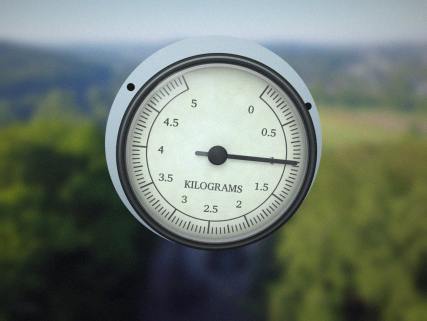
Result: 1,kg
